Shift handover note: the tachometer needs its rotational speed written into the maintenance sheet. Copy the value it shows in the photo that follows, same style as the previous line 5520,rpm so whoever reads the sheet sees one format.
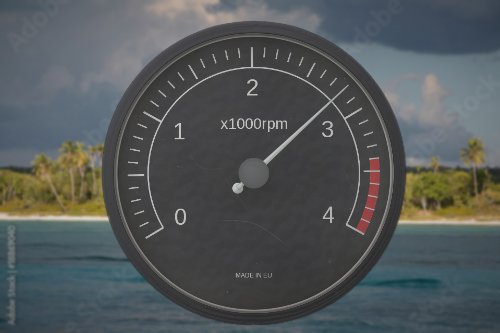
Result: 2800,rpm
